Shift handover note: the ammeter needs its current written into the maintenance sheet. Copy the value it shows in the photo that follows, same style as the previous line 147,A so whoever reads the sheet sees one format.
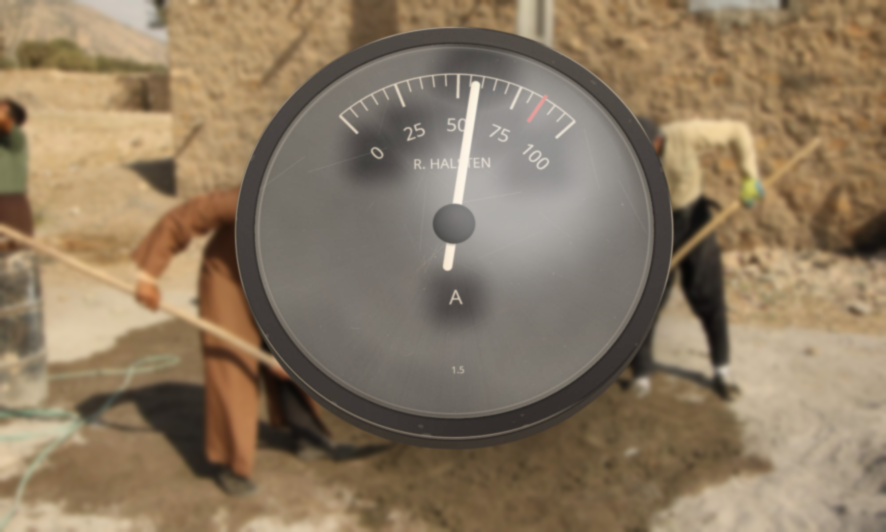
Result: 57.5,A
